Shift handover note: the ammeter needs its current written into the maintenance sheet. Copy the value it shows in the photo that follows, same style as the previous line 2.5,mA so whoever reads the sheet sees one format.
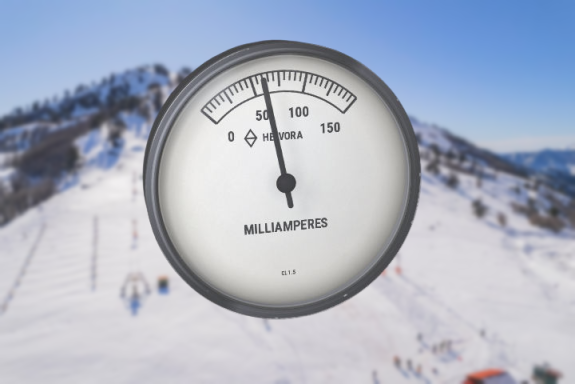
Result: 60,mA
